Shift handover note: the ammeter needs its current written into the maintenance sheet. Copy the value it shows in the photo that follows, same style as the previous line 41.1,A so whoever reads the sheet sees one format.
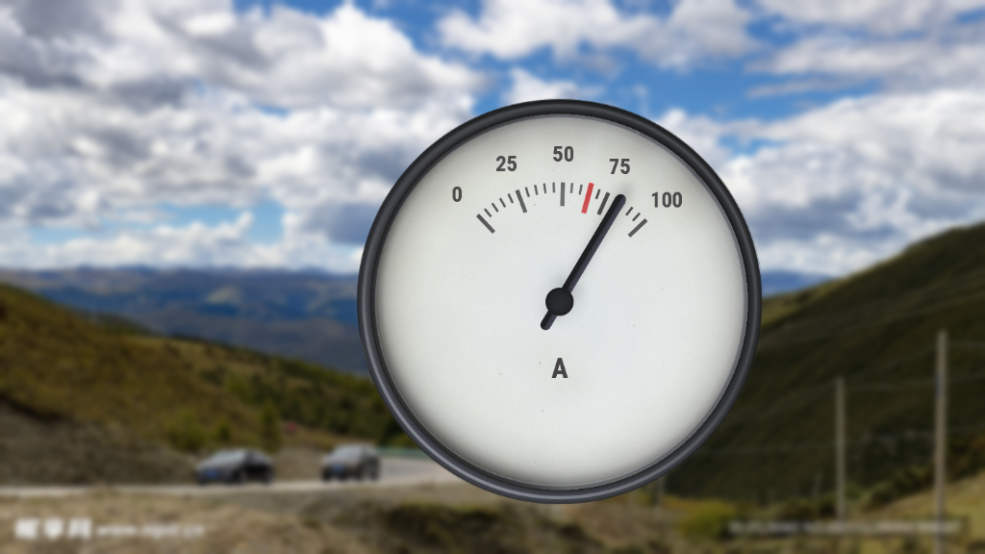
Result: 82.5,A
